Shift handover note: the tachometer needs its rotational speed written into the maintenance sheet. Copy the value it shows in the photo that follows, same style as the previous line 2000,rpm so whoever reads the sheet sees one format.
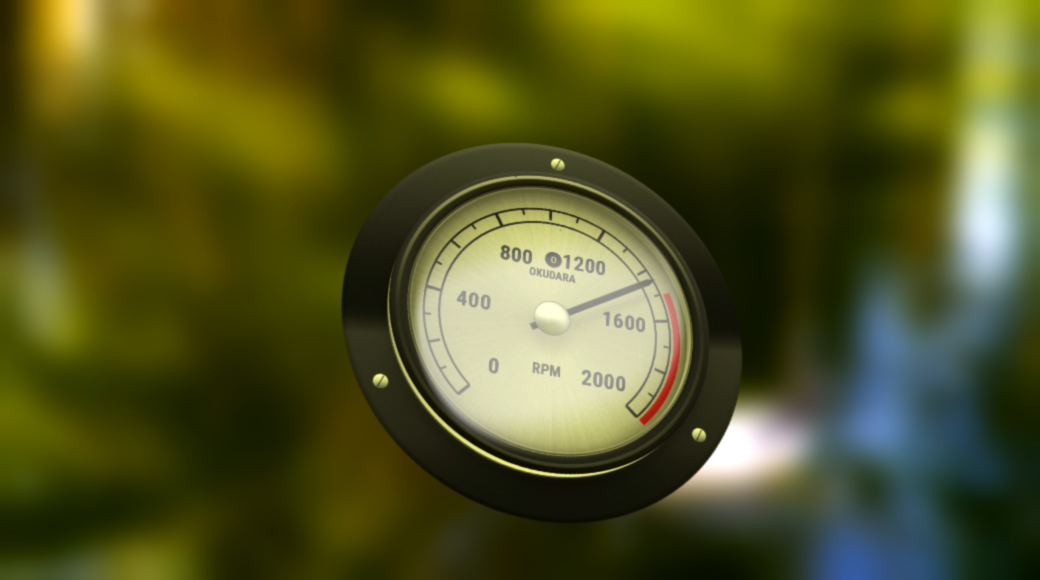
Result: 1450,rpm
